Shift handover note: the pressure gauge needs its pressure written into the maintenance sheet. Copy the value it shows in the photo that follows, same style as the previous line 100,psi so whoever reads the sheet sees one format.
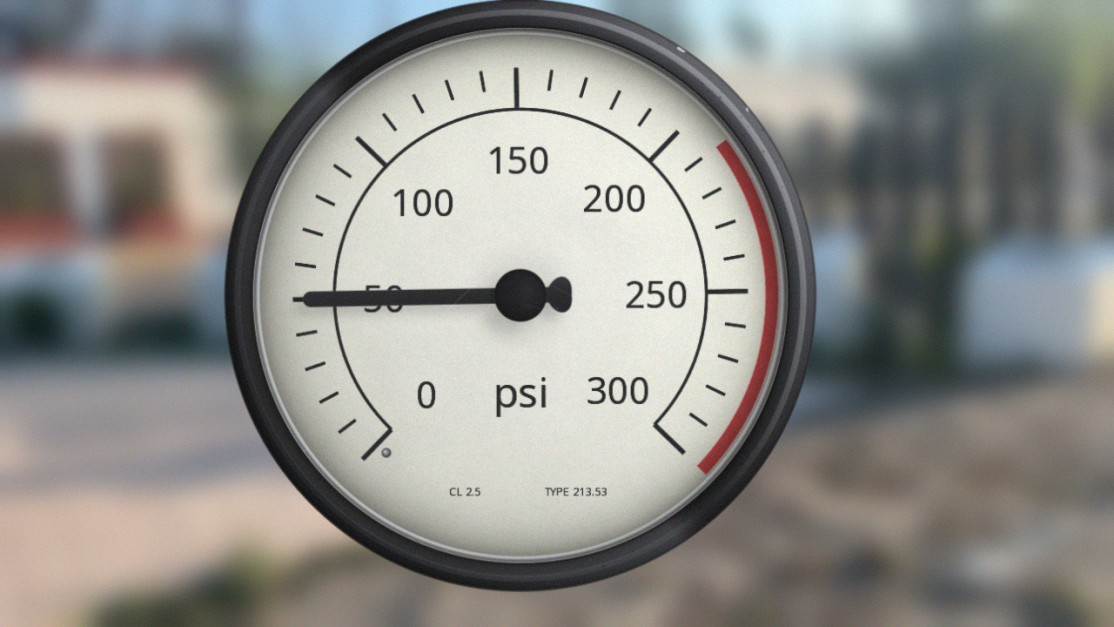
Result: 50,psi
